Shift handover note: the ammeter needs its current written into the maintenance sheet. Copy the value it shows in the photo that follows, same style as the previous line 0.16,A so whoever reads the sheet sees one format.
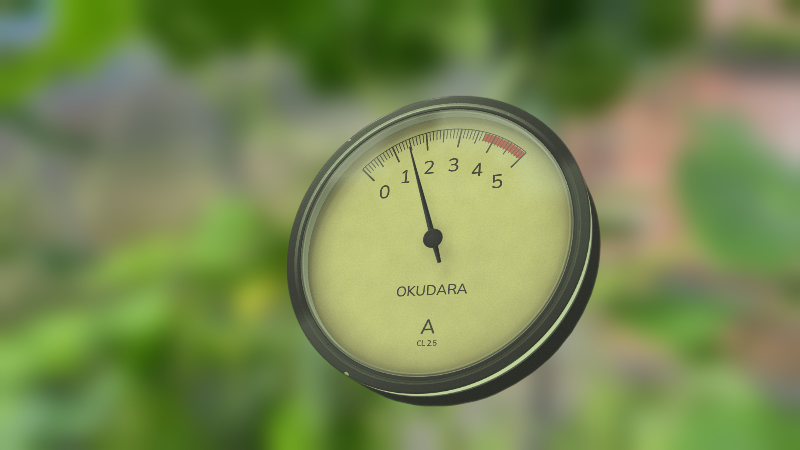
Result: 1.5,A
